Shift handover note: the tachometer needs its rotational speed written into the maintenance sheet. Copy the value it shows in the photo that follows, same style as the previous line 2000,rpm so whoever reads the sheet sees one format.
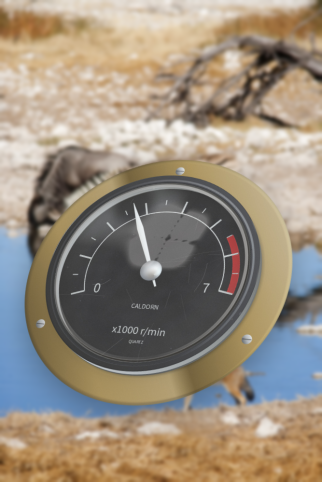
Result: 2750,rpm
